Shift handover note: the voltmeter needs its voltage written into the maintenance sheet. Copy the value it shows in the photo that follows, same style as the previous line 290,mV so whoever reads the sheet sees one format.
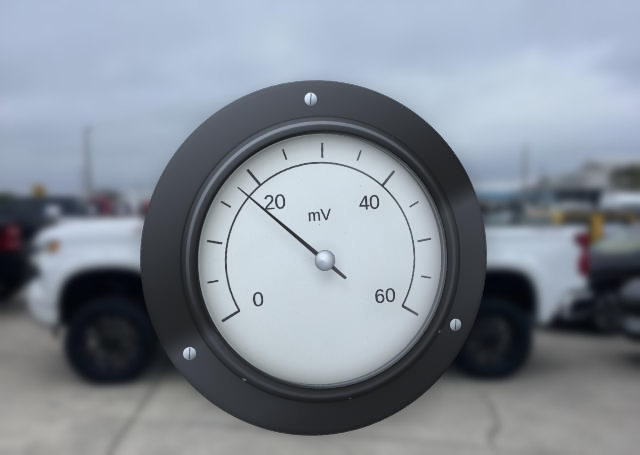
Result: 17.5,mV
